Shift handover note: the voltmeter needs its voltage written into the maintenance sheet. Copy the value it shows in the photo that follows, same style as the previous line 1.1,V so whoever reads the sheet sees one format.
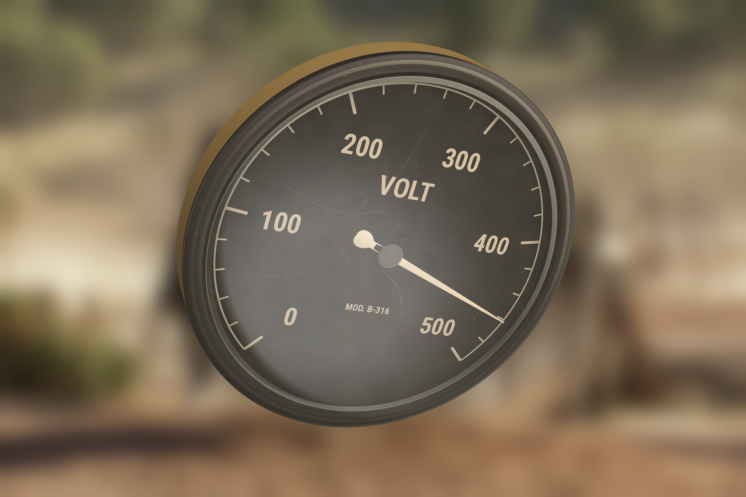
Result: 460,V
